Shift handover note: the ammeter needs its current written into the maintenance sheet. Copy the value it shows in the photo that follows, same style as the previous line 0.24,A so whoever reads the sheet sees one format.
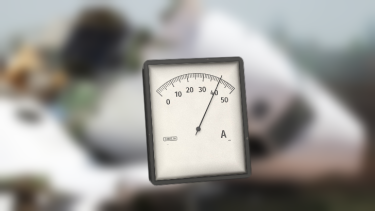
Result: 40,A
